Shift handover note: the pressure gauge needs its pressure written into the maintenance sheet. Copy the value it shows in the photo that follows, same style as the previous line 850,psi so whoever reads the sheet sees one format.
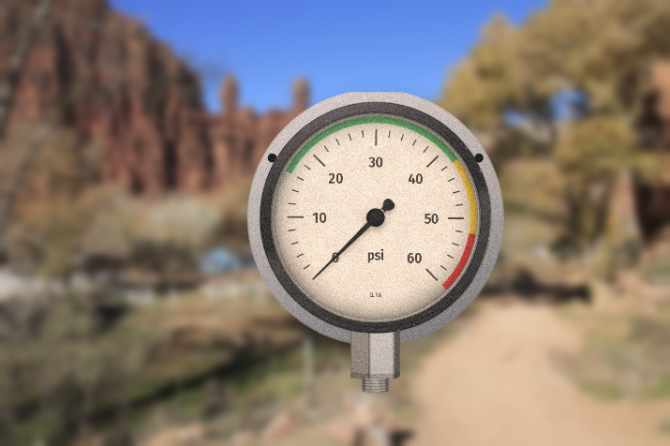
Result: 0,psi
